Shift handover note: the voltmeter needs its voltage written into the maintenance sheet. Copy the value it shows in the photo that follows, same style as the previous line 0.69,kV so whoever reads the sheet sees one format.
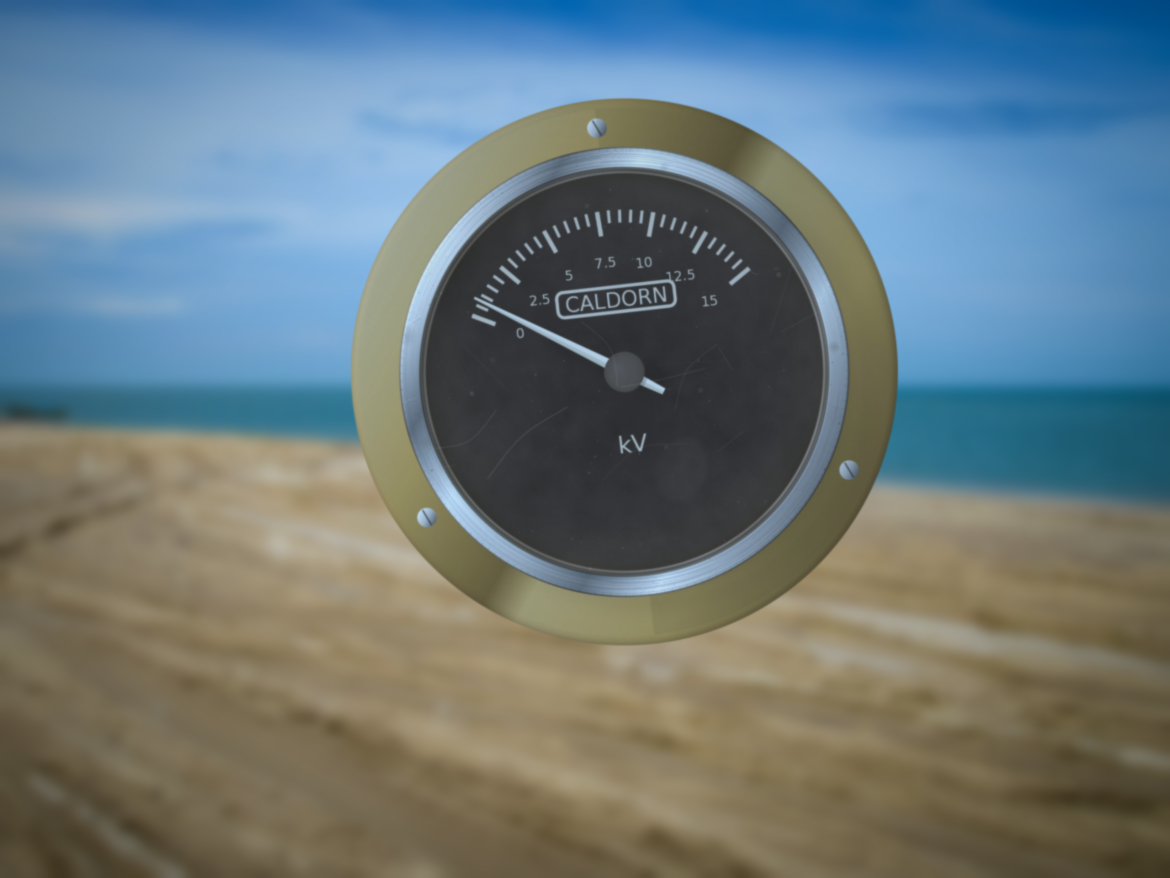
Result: 0.75,kV
